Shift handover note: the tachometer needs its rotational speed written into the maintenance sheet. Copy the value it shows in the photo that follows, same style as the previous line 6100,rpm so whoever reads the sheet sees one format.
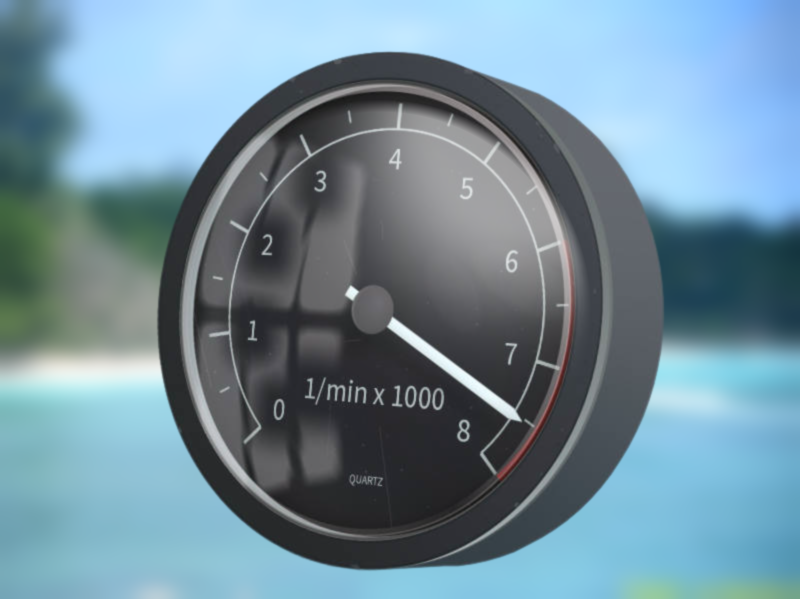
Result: 7500,rpm
